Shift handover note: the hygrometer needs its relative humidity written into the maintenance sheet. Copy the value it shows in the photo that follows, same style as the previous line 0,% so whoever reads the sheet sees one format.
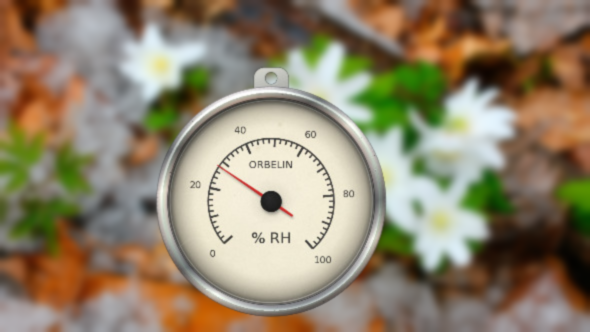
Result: 28,%
